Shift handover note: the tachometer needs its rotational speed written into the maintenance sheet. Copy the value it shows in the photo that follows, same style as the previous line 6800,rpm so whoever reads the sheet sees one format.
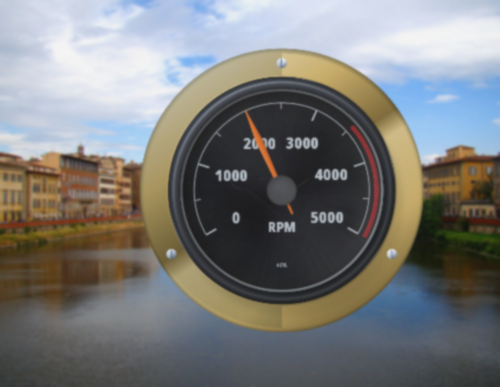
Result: 2000,rpm
